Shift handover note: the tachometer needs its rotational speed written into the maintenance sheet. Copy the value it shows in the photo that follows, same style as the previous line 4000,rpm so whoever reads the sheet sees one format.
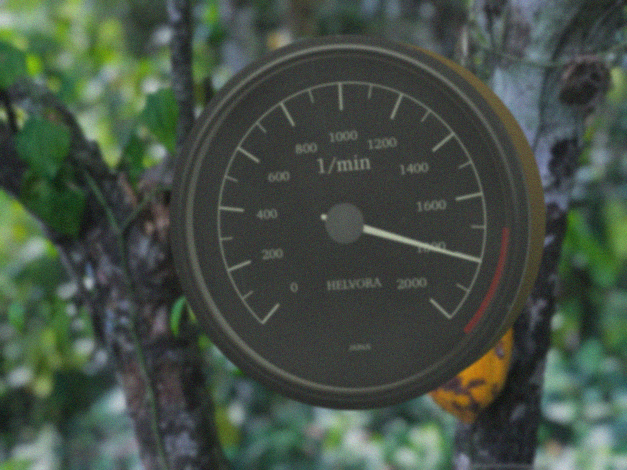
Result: 1800,rpm
